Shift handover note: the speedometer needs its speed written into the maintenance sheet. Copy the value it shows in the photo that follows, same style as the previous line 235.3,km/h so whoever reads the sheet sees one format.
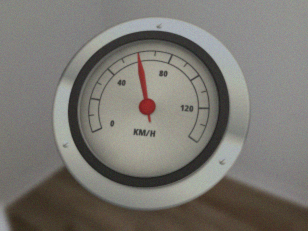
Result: 60,km/h
